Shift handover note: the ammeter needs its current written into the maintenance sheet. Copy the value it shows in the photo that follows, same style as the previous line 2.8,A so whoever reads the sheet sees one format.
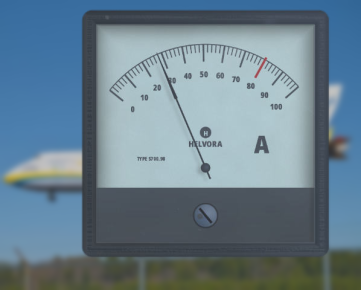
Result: 28,A
